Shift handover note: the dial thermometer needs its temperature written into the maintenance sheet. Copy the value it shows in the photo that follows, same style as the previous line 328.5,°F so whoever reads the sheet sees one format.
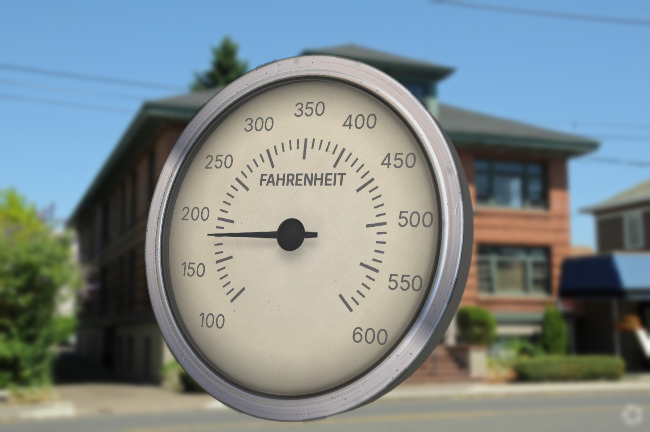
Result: 180,°F
